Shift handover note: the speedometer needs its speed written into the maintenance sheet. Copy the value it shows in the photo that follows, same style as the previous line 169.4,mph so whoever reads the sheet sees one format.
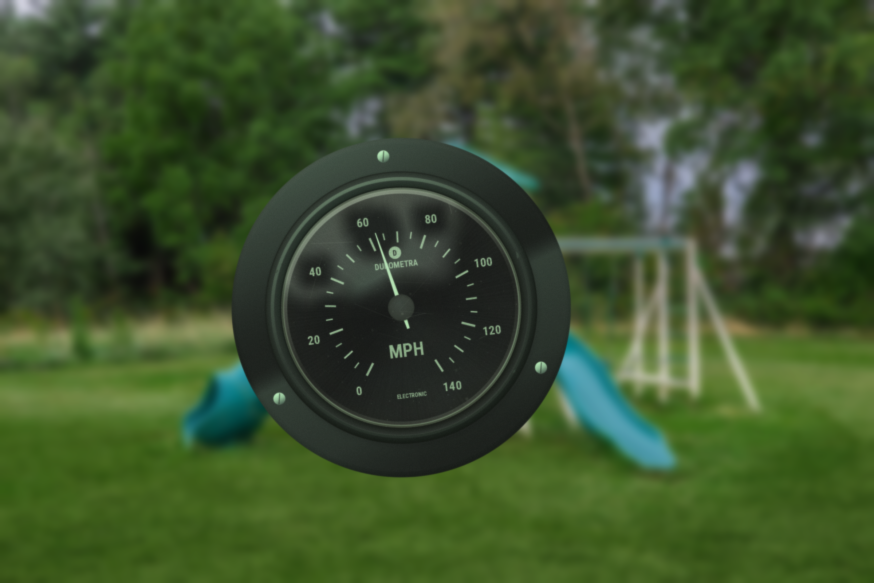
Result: 62.5,mph
